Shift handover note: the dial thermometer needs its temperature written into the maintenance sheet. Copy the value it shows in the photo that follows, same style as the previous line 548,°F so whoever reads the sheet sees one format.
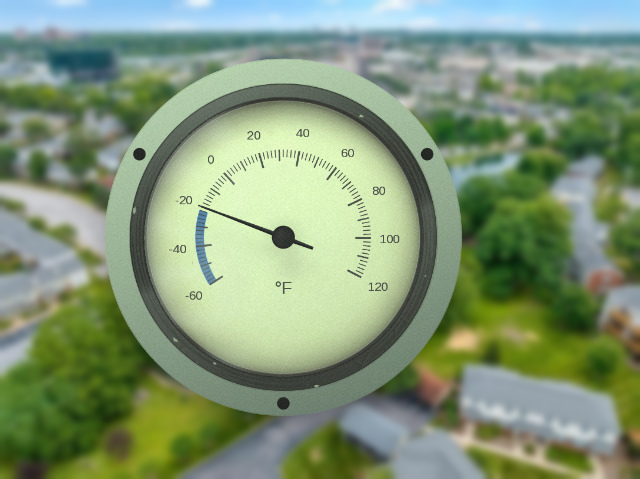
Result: -20,°F
